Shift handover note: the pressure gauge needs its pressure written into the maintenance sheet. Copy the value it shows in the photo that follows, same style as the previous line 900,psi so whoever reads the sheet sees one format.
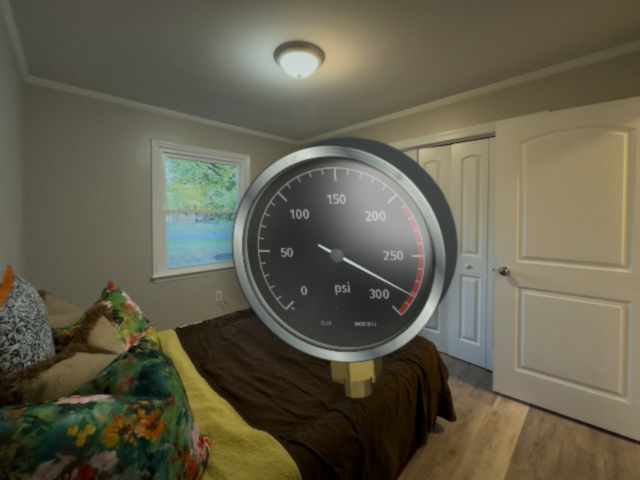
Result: 280,psi
